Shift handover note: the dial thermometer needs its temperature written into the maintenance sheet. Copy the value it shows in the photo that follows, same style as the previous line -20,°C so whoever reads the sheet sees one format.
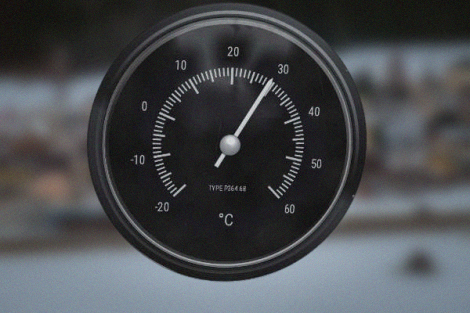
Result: 29,°C
